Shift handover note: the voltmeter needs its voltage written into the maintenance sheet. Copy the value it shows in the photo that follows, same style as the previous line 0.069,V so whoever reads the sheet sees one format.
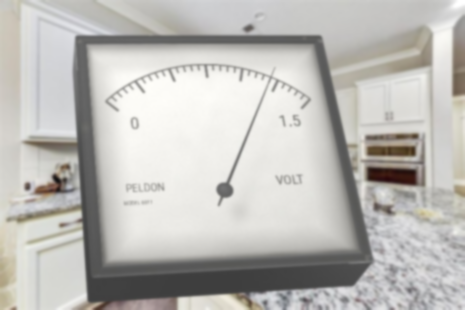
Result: 1.2,V
